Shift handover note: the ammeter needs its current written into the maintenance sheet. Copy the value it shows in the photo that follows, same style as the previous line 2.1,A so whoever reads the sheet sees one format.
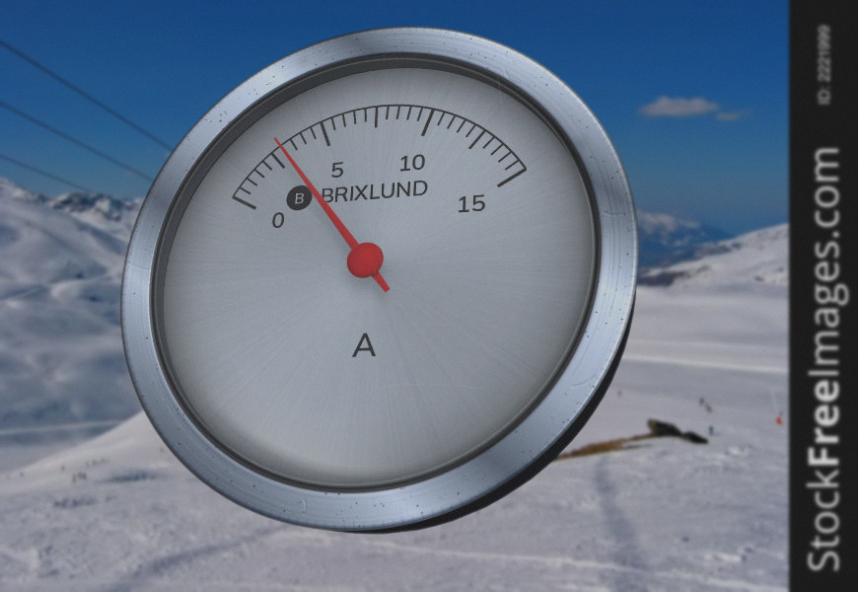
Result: 3,A
